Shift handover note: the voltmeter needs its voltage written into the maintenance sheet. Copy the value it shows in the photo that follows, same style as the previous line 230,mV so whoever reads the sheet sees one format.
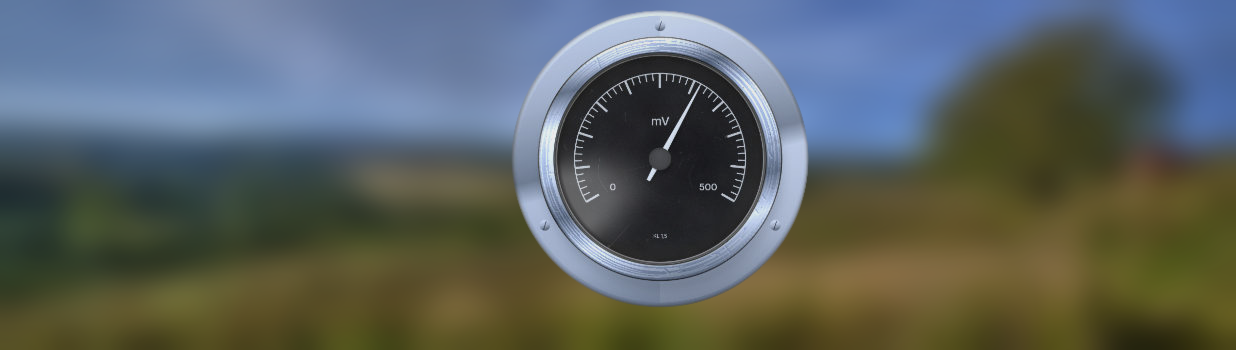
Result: 310,mV
